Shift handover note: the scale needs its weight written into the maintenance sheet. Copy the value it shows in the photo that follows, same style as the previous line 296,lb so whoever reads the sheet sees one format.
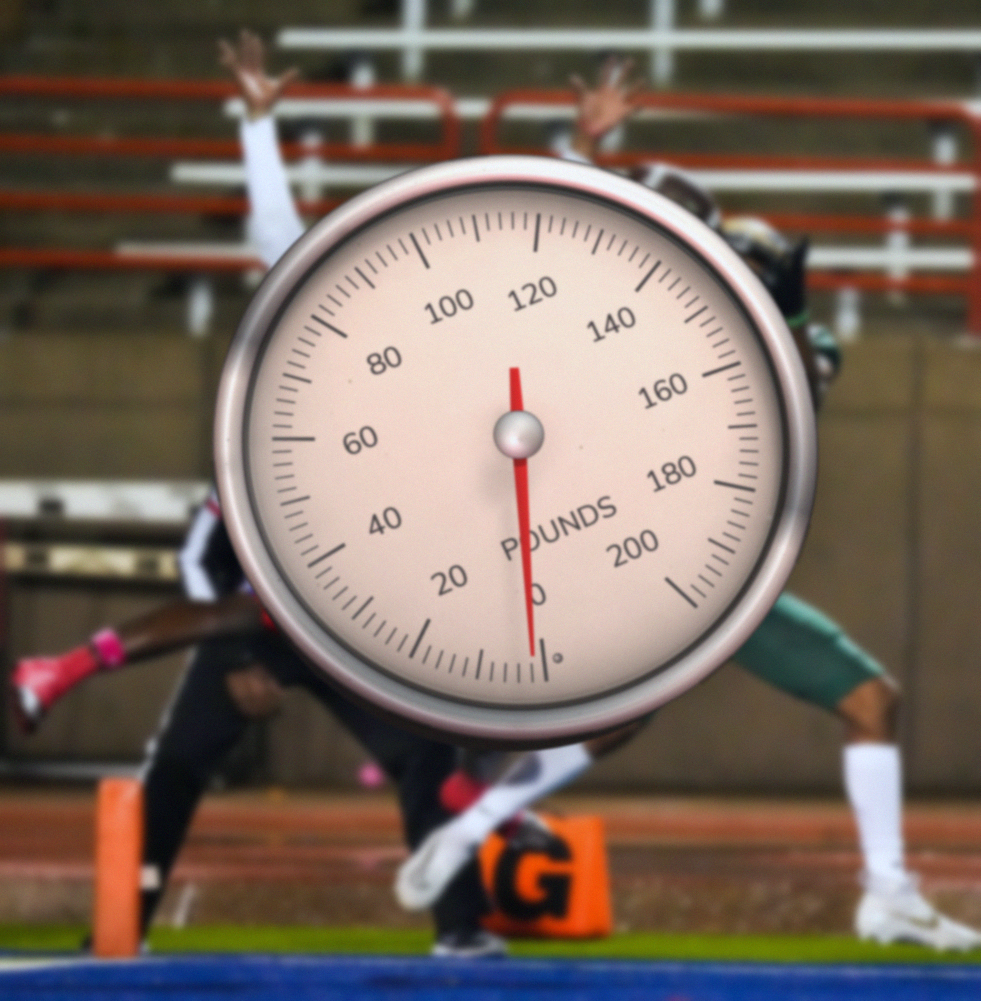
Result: 2,lb
